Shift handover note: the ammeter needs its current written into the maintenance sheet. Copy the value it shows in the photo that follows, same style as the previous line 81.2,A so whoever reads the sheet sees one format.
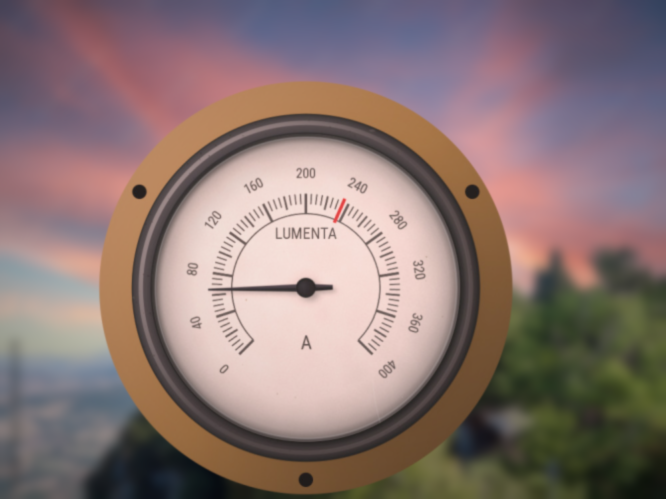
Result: 65,A
